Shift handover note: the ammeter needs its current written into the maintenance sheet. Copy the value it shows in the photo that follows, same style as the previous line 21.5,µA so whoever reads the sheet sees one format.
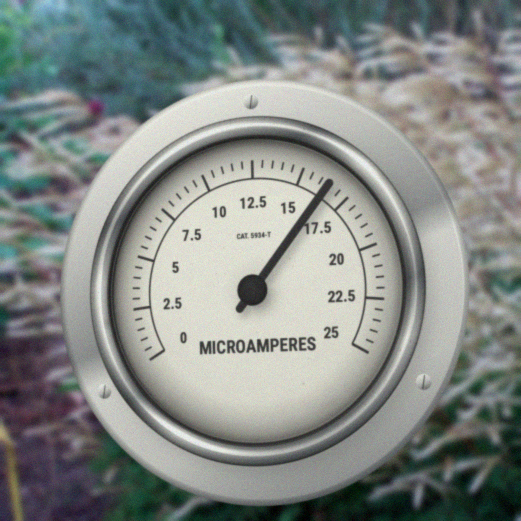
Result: 16.5,µA
